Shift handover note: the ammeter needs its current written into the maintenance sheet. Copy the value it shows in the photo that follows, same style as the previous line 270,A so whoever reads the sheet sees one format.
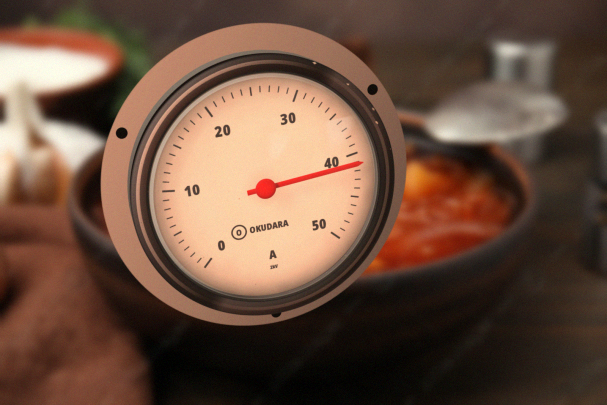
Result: 41,A
